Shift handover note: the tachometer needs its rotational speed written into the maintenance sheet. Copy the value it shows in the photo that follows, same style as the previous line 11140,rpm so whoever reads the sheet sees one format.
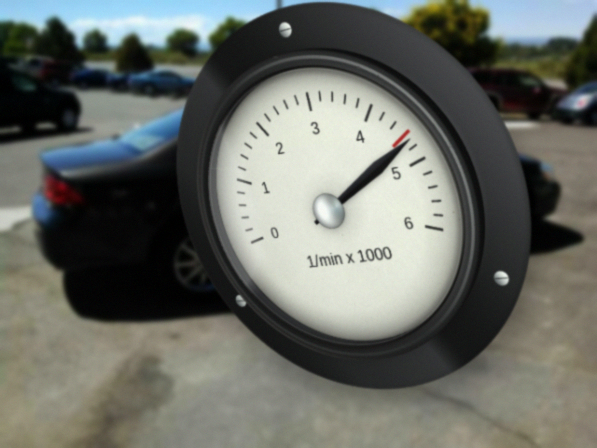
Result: 4700,rpm
